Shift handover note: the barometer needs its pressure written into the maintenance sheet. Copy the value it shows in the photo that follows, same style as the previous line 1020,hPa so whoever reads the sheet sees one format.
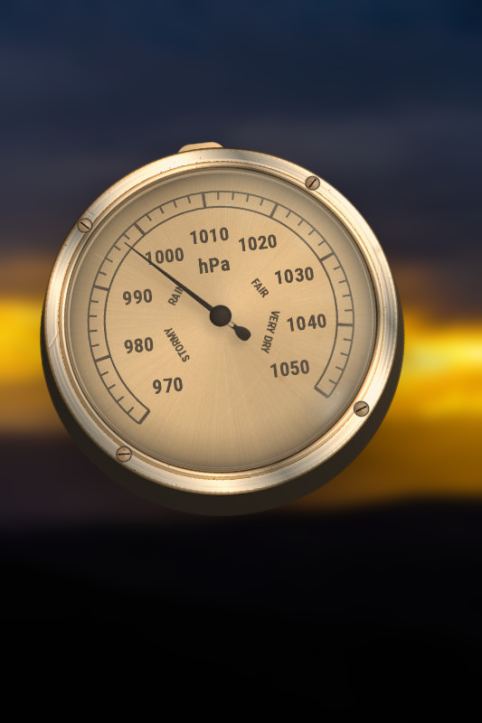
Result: 997,hPa
